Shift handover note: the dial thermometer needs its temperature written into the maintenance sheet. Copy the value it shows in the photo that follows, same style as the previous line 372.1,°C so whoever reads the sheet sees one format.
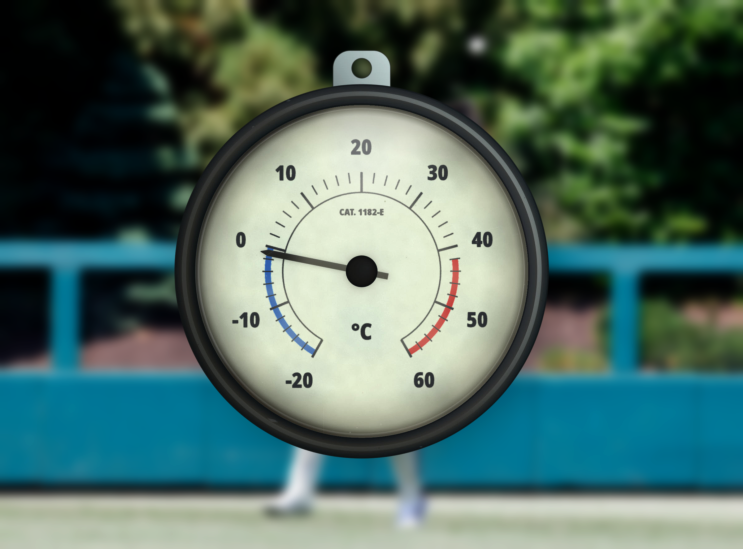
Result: -1,°C
